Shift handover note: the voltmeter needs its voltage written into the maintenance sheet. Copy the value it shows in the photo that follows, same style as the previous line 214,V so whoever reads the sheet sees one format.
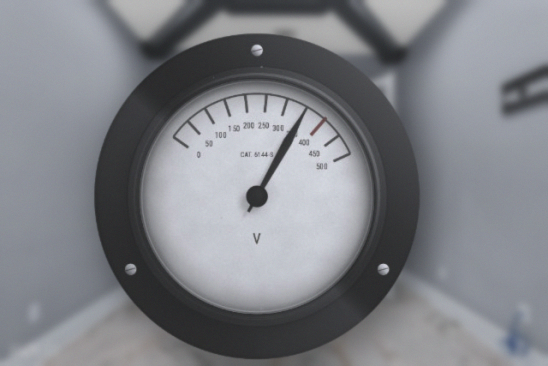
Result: 350,V
